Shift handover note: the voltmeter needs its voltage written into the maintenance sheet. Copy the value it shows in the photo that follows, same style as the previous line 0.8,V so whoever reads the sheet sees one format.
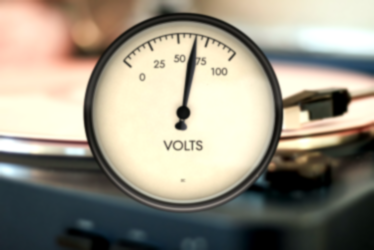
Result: 65,V
